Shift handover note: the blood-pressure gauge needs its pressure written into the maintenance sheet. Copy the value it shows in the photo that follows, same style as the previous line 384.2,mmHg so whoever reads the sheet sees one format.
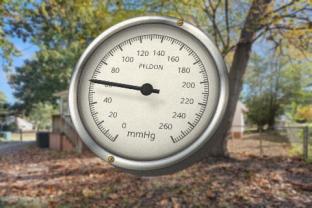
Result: 60,mmHg
